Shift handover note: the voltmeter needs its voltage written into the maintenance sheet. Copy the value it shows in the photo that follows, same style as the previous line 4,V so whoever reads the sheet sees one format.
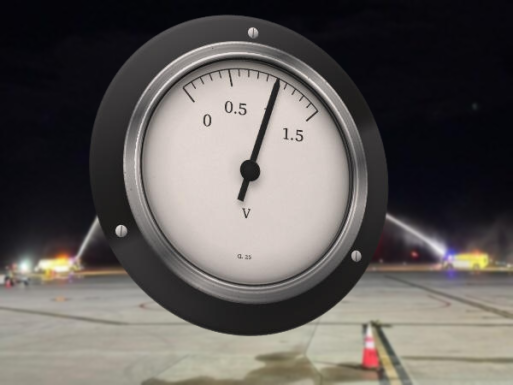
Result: 1,V
